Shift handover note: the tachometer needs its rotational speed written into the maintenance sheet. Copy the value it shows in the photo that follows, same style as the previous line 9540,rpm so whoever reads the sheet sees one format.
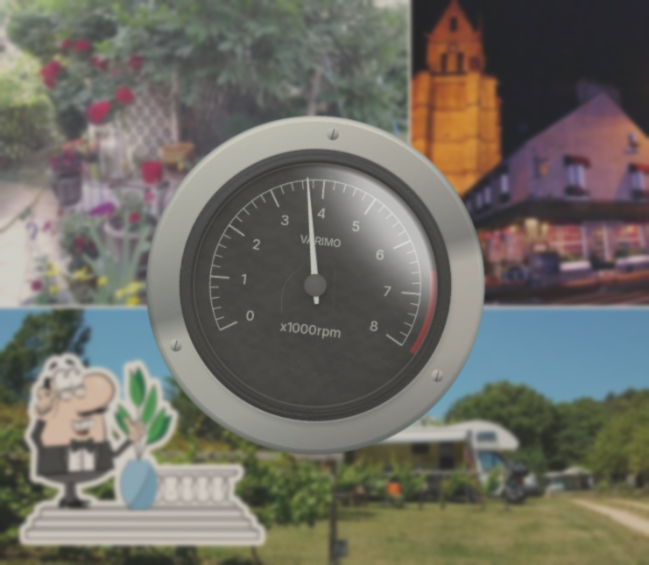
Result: 3700,rpm
